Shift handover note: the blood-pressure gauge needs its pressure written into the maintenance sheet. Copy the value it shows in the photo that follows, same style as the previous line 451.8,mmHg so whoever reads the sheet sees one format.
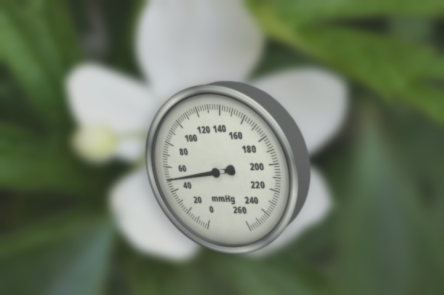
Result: 50,mmHg
